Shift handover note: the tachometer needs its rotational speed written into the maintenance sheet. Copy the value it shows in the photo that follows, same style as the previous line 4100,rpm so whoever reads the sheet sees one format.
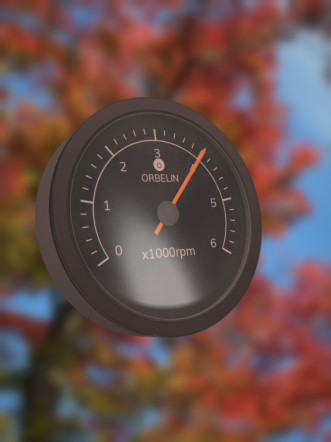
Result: 4000,rpm
